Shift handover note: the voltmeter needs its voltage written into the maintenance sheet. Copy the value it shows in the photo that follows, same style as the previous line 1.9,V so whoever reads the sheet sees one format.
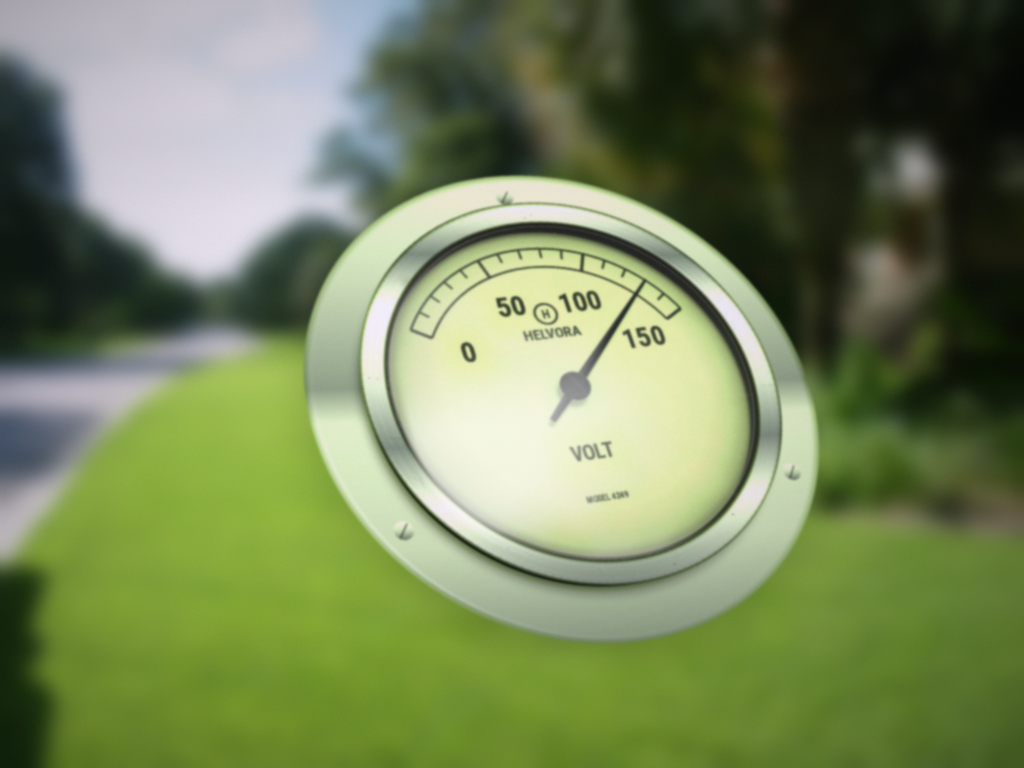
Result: 130,V
